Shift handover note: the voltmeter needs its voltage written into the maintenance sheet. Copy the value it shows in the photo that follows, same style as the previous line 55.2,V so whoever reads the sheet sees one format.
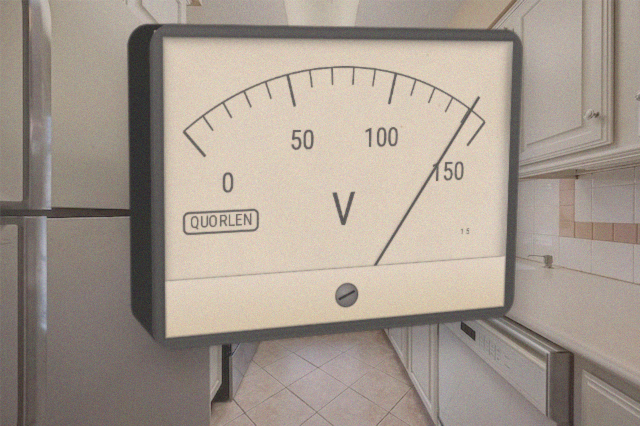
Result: 140,V
